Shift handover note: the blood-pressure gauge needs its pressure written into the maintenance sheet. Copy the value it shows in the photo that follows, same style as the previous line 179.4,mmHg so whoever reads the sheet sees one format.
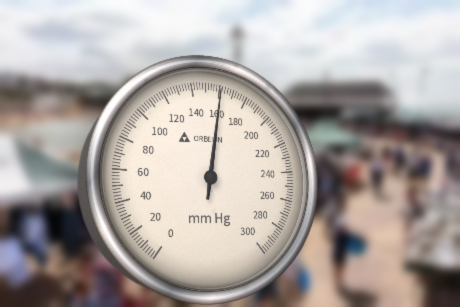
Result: 160,mmHg
